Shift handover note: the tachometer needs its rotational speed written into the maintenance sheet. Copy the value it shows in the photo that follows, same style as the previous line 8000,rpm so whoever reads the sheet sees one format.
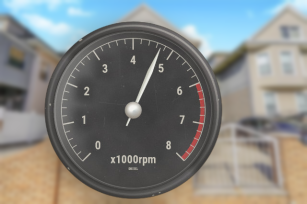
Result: 4700,rpm
